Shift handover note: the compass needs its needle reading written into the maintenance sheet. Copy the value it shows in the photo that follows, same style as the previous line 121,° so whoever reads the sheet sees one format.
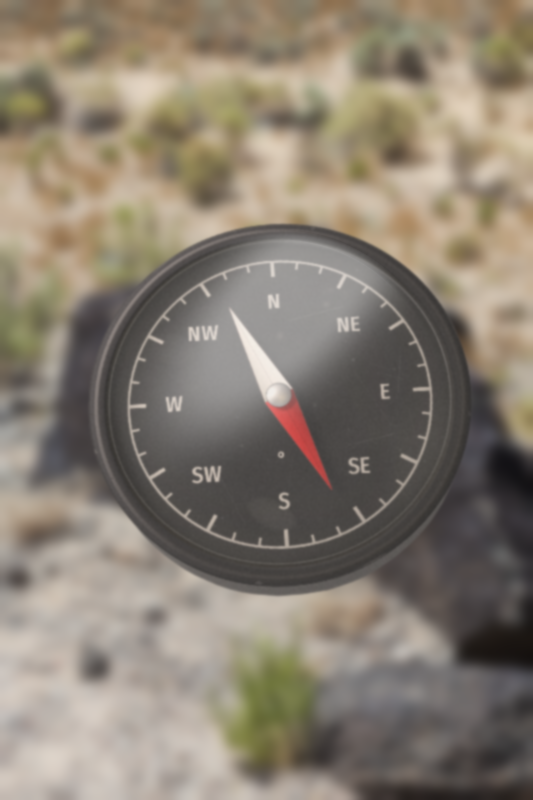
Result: 155,°
